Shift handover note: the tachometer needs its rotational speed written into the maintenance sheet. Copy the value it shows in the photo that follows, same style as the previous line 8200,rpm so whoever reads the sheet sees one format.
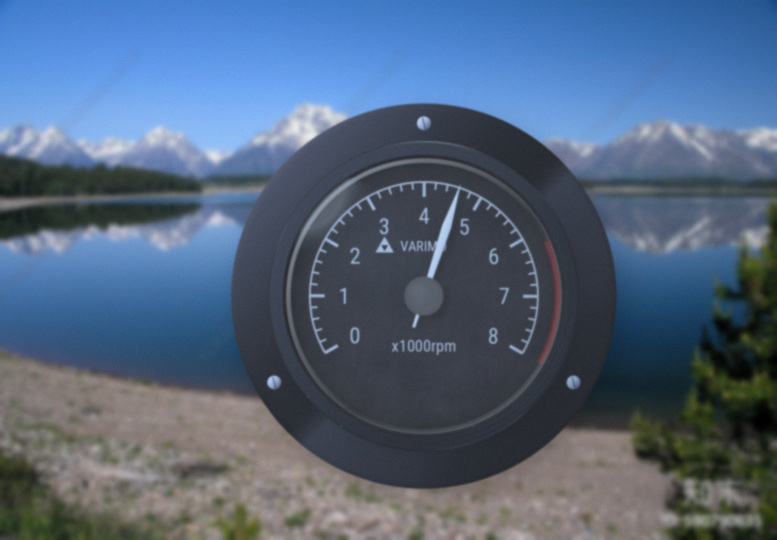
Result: 4600,rpm
